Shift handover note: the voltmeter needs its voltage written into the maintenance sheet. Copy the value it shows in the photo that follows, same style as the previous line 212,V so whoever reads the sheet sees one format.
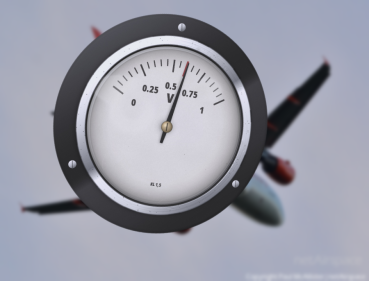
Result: 0.6,V
